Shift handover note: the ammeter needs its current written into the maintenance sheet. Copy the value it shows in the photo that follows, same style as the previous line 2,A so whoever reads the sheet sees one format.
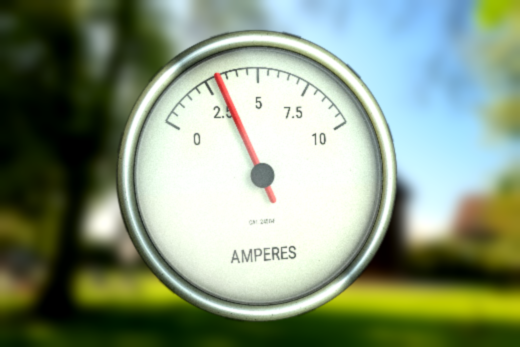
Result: 3,A
